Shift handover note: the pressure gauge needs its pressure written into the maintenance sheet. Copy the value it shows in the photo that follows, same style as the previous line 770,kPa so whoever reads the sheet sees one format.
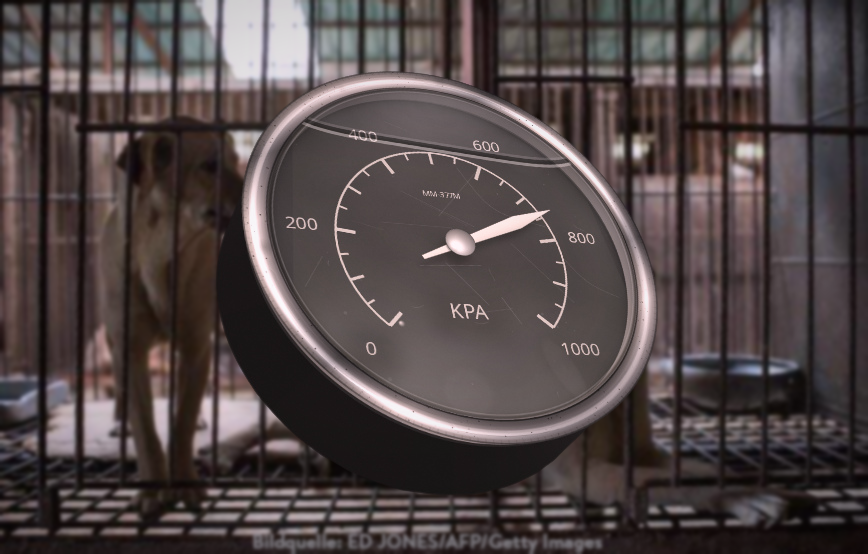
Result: 750,kPa
